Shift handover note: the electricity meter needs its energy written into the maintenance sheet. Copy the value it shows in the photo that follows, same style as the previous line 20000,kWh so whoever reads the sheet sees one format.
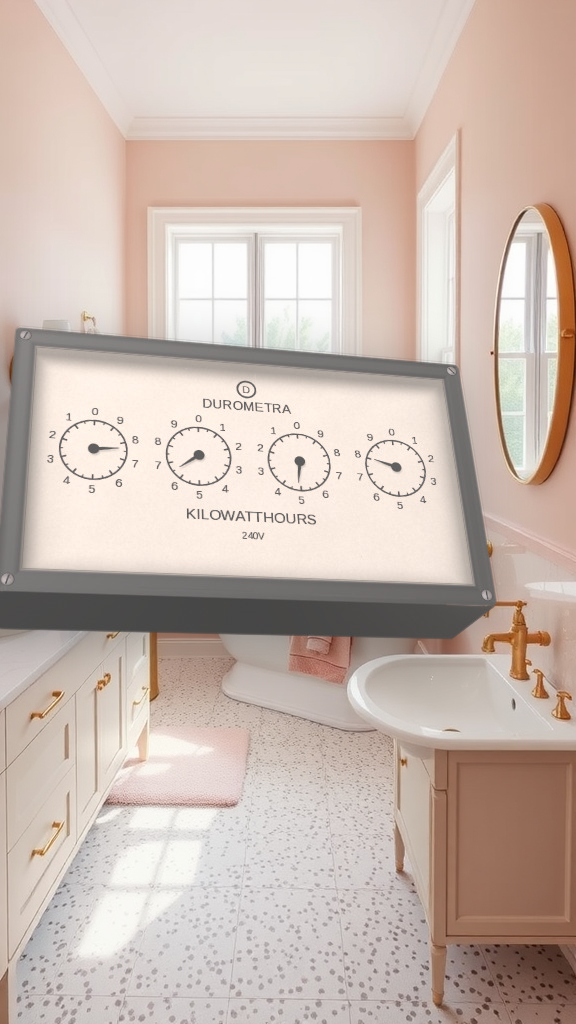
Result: 7648,kWh
